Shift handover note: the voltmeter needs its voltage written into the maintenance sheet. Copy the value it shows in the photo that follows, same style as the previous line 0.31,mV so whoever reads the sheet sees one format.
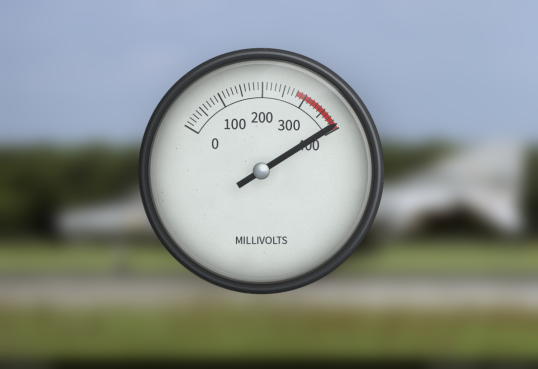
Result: 390,mV
